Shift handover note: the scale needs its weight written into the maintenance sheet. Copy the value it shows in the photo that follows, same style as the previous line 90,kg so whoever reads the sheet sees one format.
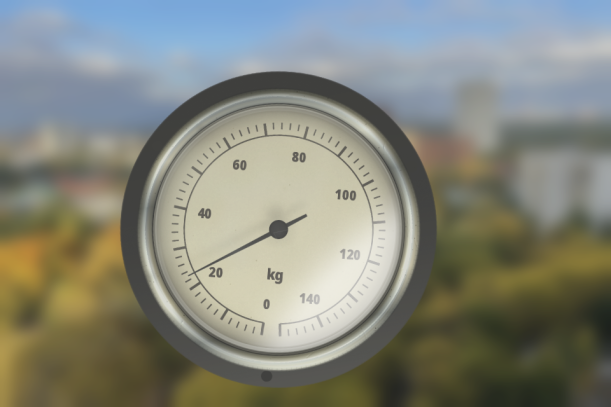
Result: 23,kg
